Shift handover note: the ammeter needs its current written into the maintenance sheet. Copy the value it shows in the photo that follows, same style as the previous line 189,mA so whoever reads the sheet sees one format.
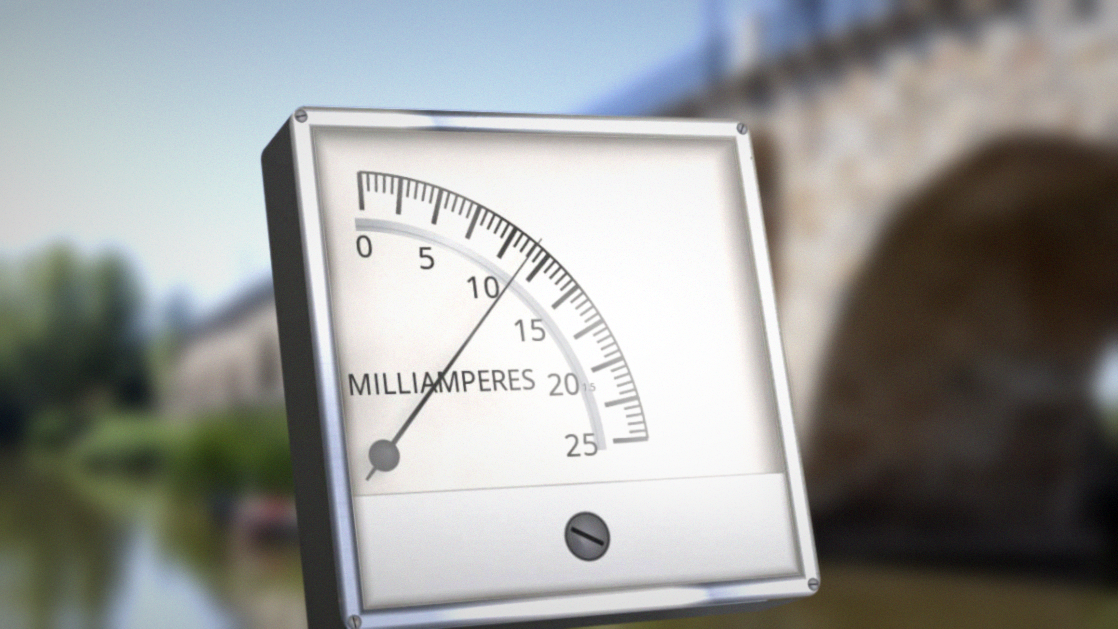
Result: 11.5,mA
